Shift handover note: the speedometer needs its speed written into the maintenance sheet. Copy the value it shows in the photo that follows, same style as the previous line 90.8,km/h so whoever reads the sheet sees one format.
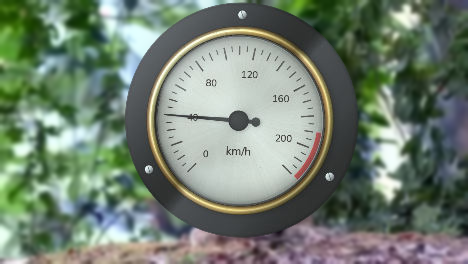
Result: 40,km/h
